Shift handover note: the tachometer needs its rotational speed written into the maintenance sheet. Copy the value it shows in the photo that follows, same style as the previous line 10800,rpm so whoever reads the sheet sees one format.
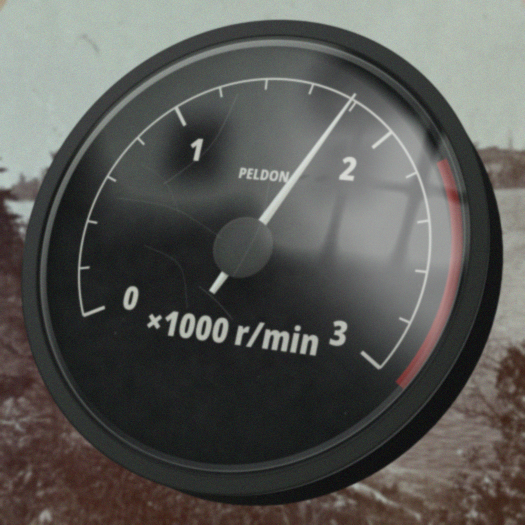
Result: 1800,rpm
